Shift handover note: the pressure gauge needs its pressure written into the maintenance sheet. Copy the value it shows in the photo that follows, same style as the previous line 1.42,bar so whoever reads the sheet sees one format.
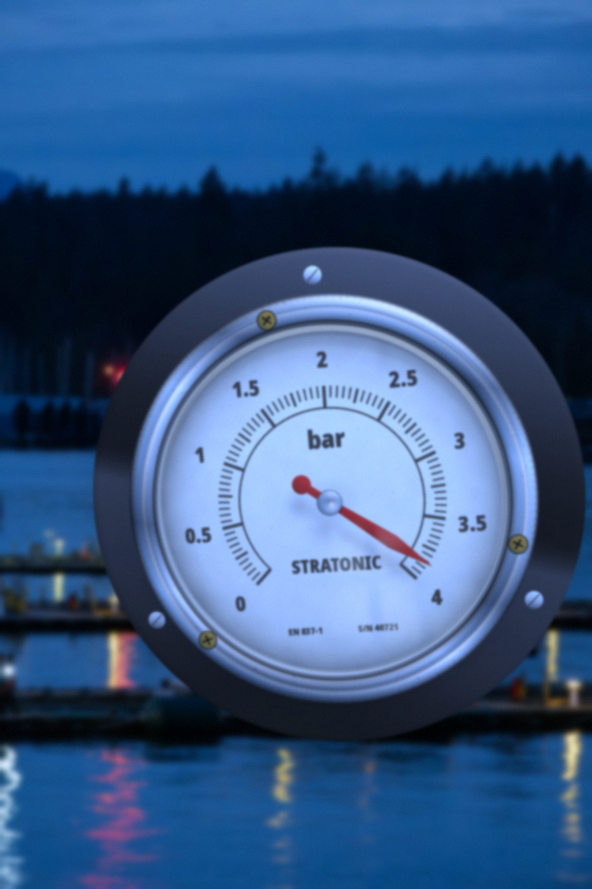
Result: 3.85,bar
